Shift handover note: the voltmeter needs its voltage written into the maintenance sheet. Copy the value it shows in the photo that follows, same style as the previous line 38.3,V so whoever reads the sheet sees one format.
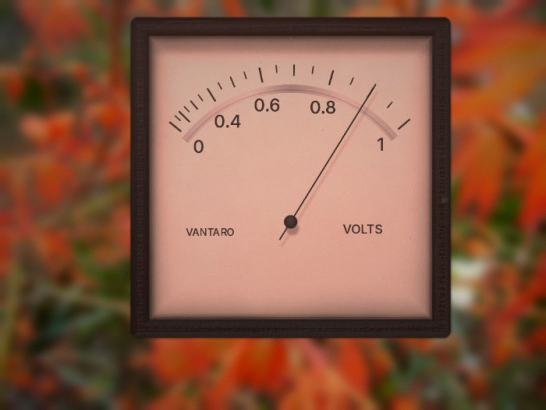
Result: 0.9,V
